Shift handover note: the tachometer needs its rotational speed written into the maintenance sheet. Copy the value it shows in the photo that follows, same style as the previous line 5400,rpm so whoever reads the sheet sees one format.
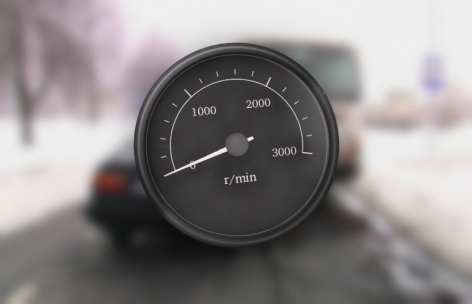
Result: 0,rpm
